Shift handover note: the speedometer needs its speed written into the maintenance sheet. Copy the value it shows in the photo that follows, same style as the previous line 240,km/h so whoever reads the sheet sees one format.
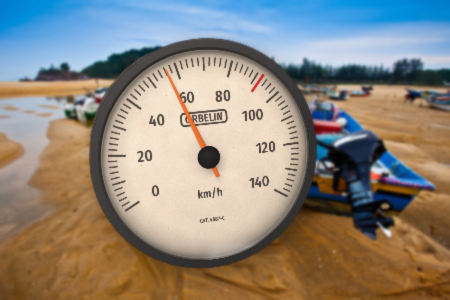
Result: 56,km/h
